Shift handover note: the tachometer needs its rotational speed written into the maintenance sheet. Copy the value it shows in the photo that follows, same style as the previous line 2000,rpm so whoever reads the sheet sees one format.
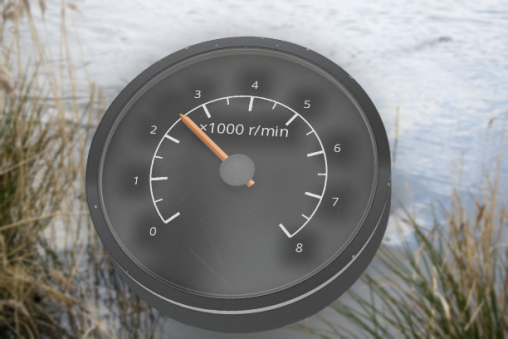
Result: 2500,rpm
